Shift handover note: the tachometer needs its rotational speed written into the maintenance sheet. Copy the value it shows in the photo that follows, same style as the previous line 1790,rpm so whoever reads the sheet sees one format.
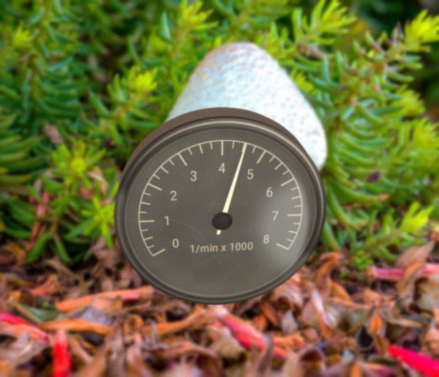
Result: 4500,rpm
